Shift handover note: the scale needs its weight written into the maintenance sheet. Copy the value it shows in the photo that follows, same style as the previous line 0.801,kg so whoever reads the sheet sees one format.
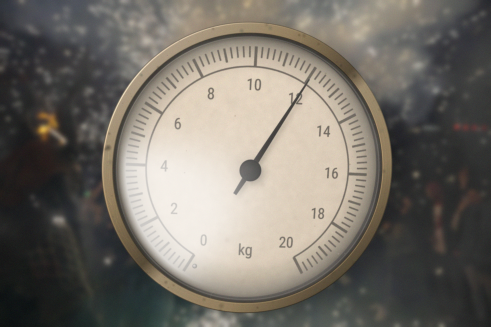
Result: 12,kg
